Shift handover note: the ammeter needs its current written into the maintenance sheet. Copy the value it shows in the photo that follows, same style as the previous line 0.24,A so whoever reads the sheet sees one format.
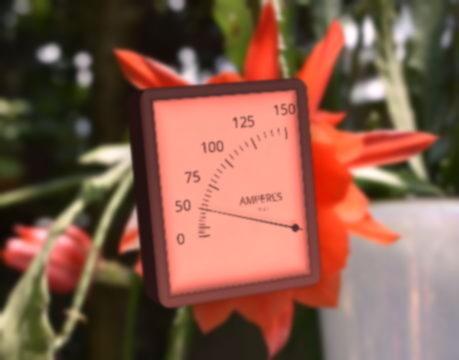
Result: 50,A
